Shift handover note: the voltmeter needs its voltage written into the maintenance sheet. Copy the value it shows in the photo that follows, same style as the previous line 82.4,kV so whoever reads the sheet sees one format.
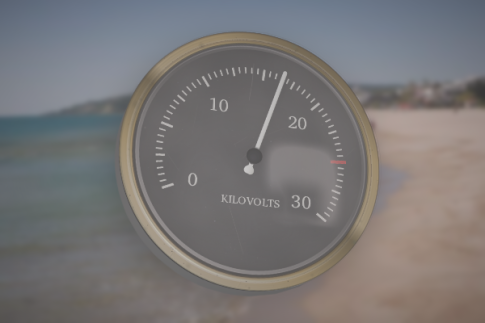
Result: 16.5,kV
